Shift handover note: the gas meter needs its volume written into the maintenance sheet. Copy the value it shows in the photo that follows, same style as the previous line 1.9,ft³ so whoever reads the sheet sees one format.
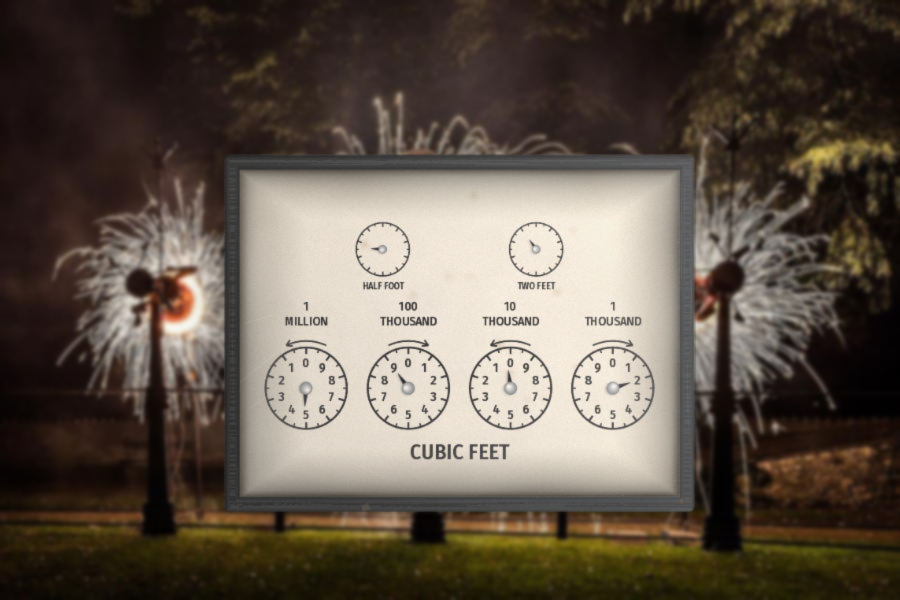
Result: 490200,ft³
